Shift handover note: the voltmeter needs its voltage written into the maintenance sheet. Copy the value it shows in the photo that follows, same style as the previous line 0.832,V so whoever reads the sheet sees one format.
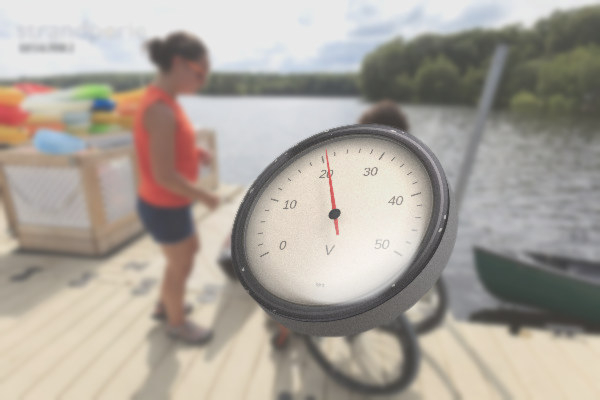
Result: 21,V
